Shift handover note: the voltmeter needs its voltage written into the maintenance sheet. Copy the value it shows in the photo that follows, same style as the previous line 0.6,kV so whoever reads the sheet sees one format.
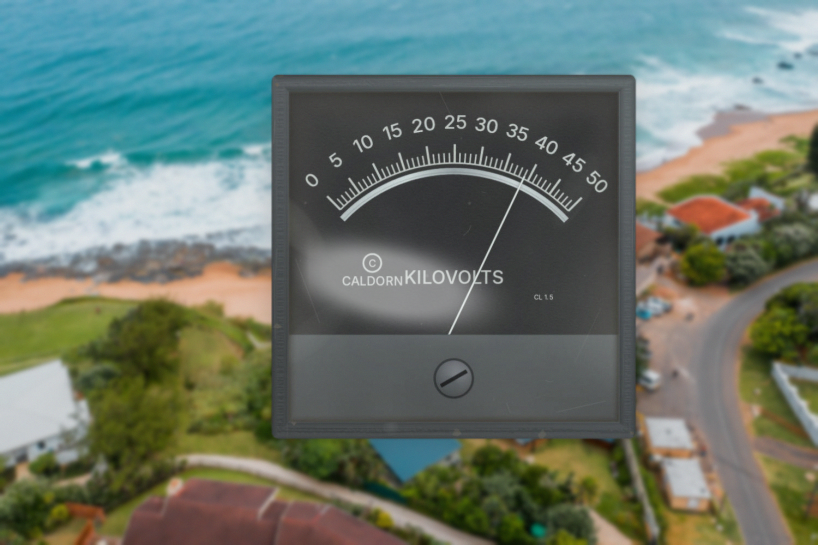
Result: 39,kV
